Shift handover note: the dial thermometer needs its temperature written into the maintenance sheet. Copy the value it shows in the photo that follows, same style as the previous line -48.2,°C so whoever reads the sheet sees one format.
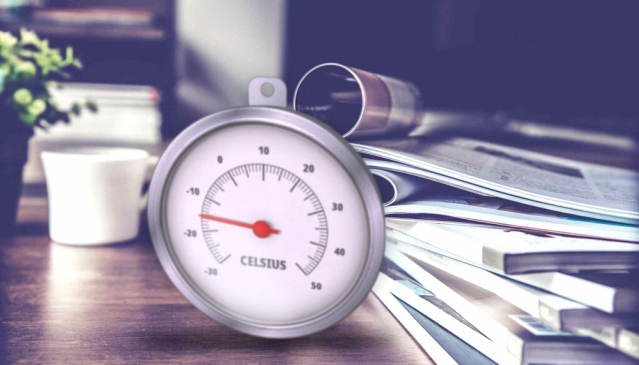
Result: -15,°C
